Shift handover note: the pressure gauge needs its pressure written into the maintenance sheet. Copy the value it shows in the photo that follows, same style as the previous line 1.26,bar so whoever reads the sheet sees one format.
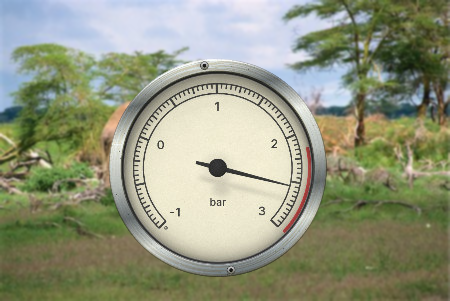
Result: 2.55,bar
